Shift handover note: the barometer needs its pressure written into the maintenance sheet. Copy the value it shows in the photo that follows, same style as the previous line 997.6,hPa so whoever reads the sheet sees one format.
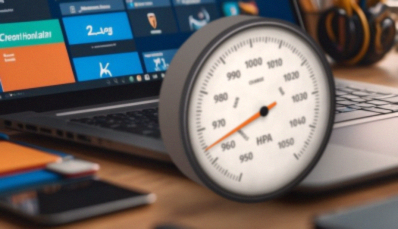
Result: 965,hPa
